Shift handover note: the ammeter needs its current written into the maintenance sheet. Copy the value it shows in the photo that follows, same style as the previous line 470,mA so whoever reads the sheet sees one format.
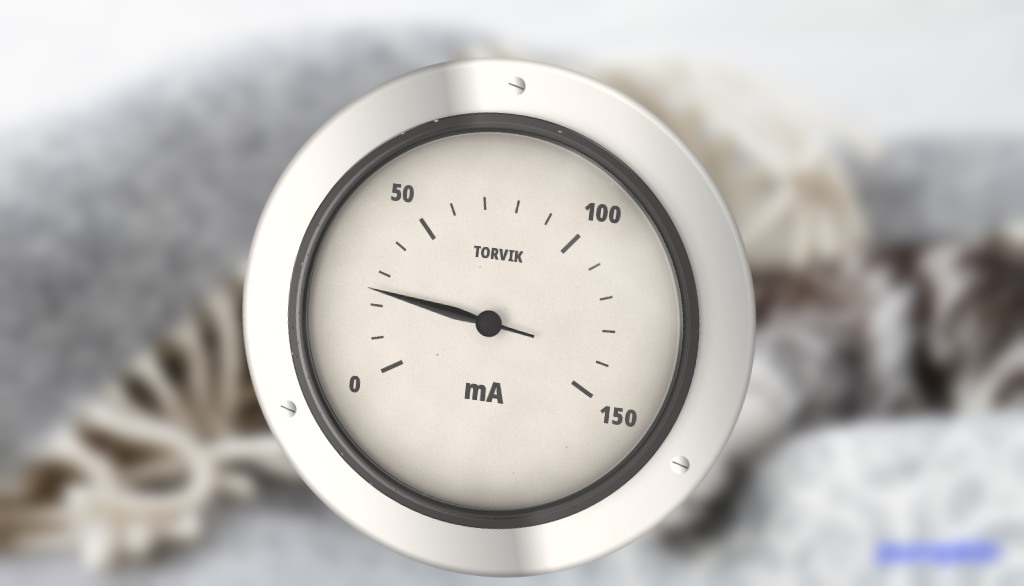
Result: 25,mA
